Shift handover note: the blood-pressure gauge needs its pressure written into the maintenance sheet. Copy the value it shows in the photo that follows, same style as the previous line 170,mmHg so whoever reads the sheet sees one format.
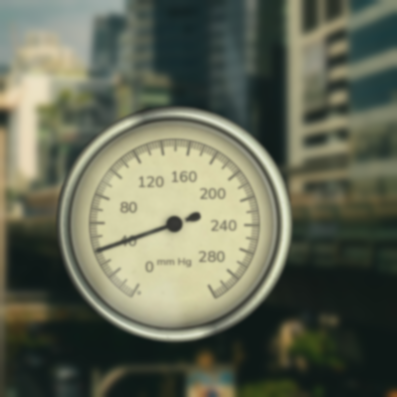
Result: 40,mmHg
